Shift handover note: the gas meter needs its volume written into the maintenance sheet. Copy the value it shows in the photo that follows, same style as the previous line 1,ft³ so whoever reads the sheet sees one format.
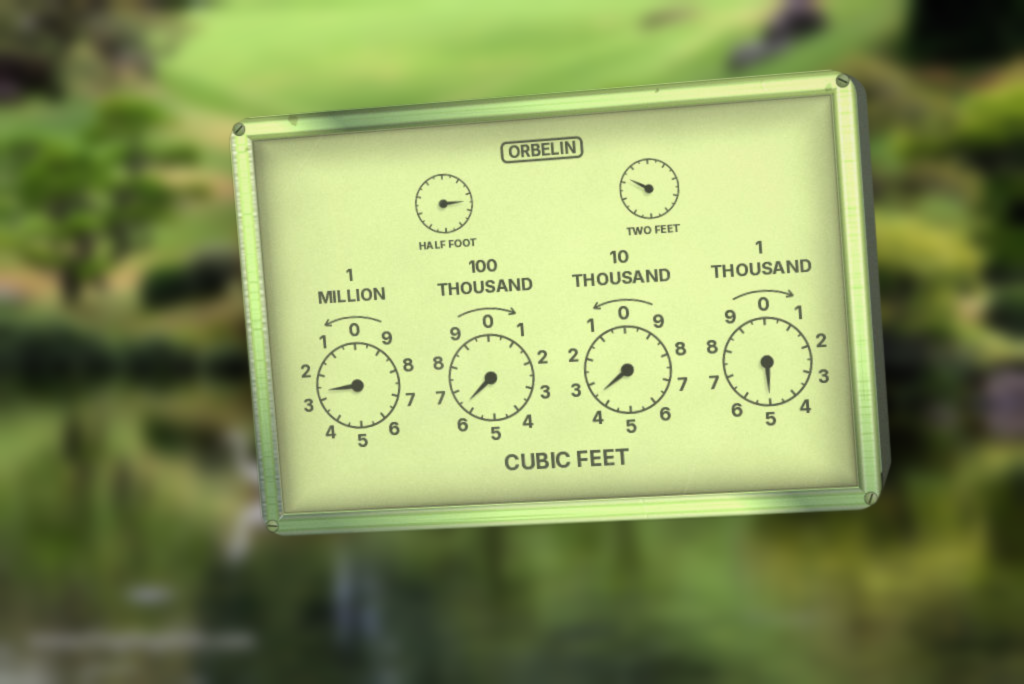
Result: 263500,ft³
